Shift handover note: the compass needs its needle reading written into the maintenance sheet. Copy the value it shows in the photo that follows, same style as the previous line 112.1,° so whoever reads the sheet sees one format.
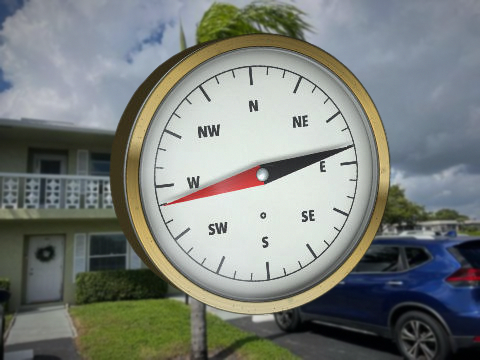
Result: 260,°
